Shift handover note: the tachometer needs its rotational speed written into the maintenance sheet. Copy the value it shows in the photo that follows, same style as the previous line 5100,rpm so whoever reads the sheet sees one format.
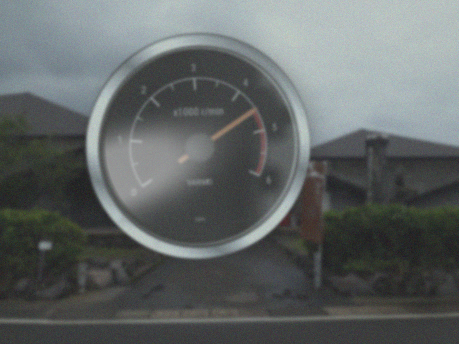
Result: 4500,rpm
